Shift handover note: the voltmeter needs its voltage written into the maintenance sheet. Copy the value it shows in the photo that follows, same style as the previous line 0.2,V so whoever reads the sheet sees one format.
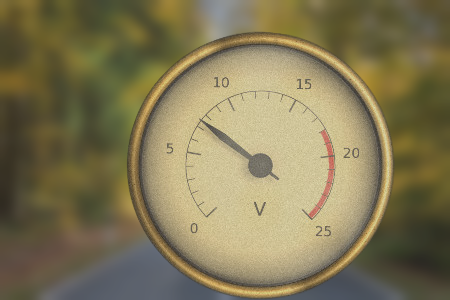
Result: 7.5,V
